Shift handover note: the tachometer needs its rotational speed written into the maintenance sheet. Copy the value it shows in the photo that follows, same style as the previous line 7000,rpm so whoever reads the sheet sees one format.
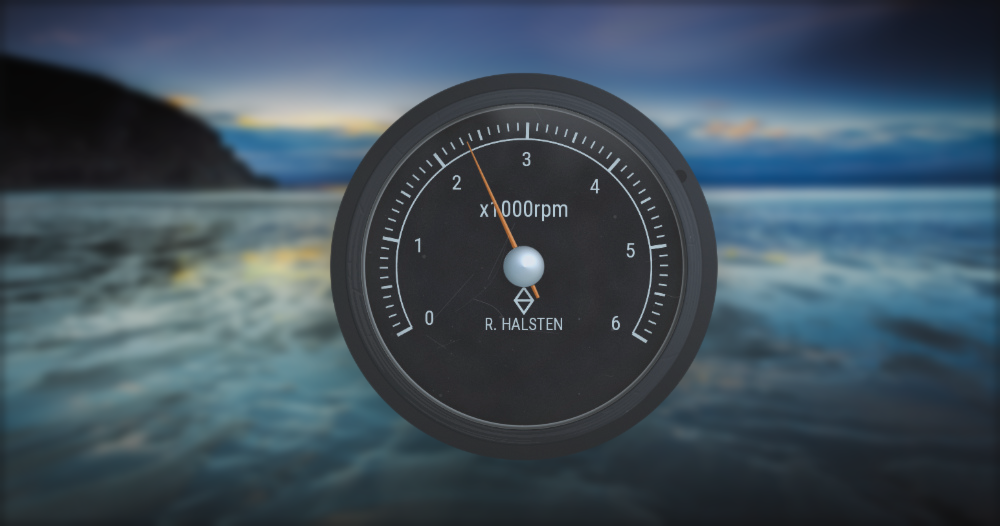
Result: 2350,rpm
